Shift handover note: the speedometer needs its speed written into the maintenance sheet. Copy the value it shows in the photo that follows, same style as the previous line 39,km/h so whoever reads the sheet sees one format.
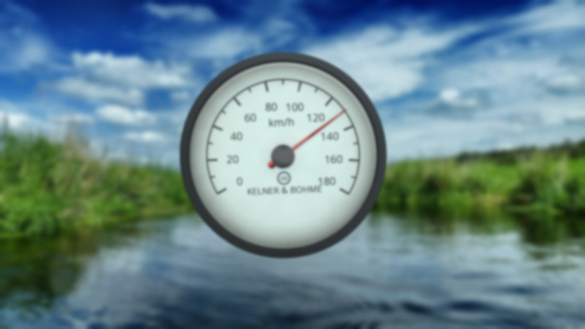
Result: 130,km/h
